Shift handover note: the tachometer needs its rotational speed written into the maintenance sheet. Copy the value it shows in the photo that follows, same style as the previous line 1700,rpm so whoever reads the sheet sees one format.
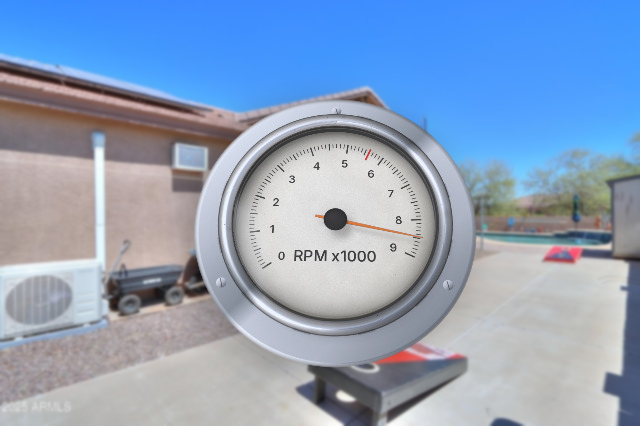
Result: 8500,rpm
